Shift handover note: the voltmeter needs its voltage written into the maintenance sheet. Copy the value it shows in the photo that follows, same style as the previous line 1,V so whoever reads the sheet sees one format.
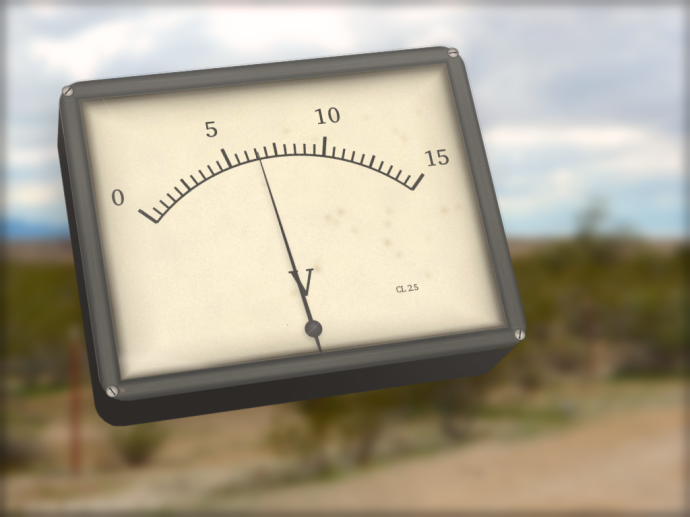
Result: 6.5,V
